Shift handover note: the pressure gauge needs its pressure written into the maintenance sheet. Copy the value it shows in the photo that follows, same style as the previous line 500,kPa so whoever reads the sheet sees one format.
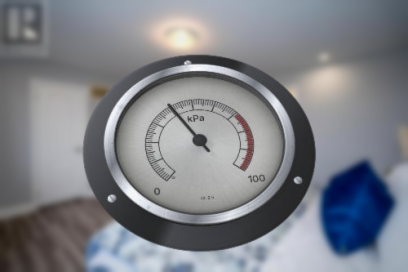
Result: 40,kPa
